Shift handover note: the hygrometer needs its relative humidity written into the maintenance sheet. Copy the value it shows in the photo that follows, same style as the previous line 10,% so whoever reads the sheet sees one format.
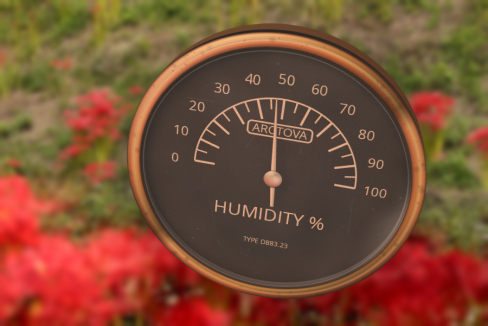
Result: 47.5,%
